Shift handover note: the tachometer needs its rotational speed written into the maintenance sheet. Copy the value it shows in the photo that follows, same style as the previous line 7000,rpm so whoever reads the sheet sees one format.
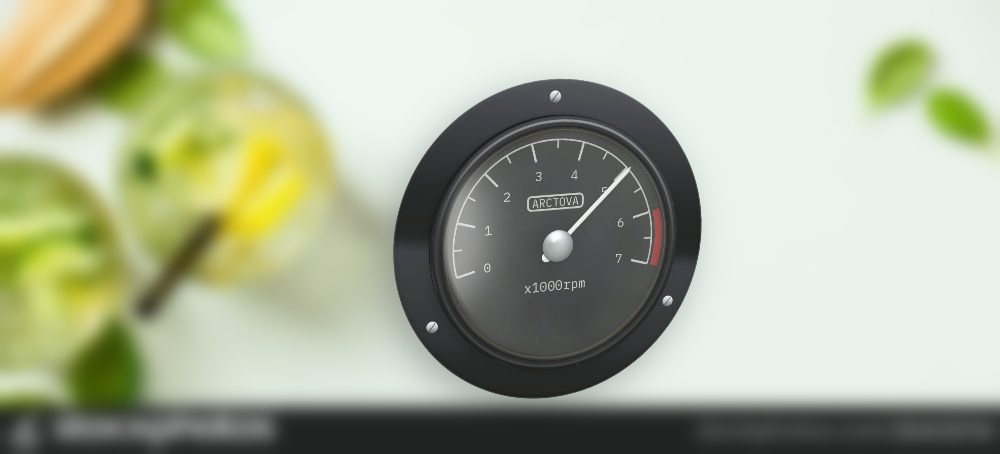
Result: 5000,rpm
